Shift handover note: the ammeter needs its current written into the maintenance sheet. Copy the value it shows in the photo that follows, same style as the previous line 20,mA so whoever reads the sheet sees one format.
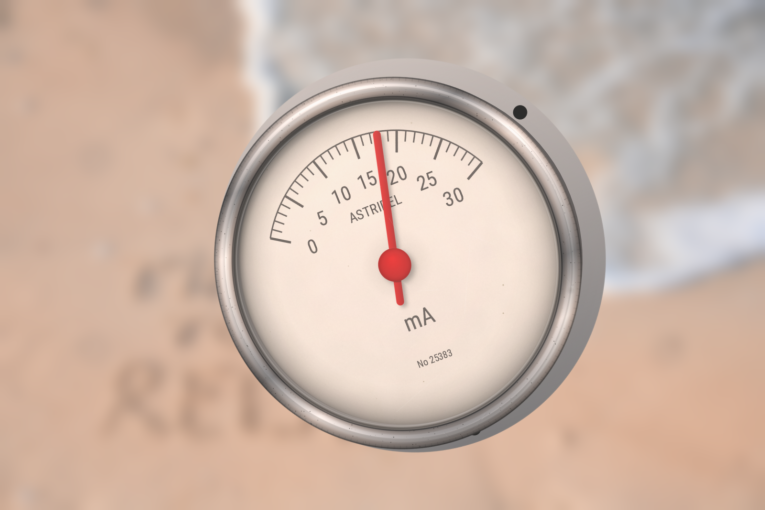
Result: 18,mA
